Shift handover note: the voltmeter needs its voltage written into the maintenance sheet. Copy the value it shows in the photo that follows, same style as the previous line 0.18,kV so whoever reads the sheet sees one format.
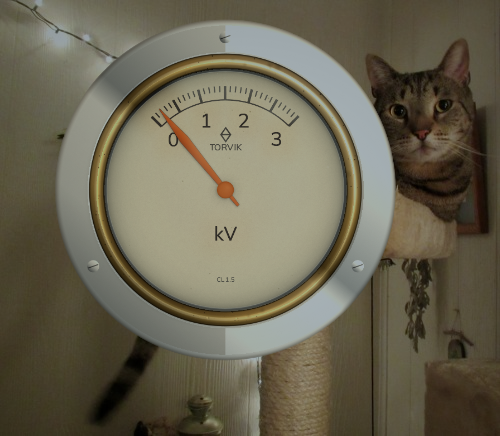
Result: 0.2,kV
